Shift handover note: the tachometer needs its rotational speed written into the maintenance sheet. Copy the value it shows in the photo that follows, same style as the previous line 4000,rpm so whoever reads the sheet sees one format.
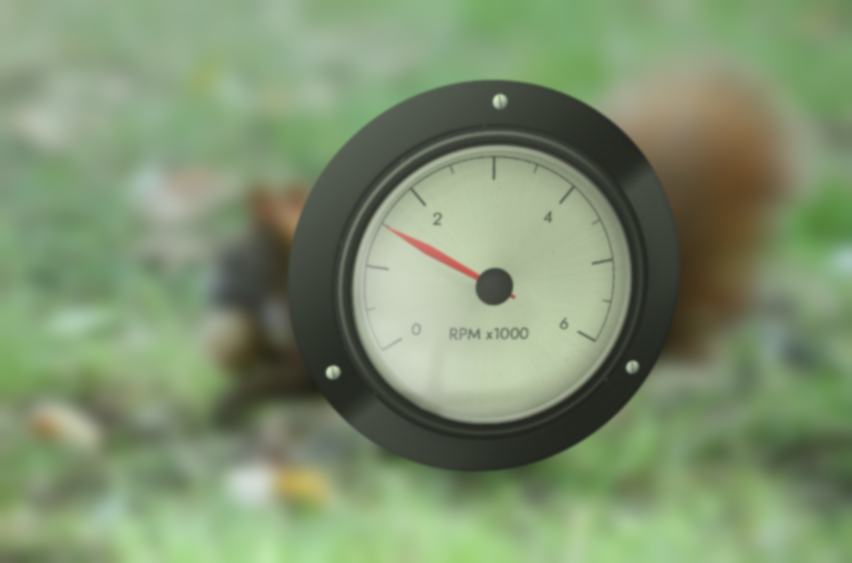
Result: 1500,rpm
